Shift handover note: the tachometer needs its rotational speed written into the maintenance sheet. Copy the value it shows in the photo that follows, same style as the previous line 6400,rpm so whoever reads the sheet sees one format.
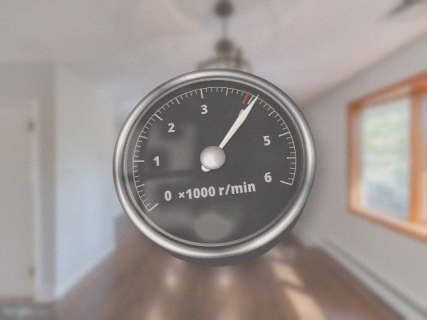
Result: 4100,rpm
